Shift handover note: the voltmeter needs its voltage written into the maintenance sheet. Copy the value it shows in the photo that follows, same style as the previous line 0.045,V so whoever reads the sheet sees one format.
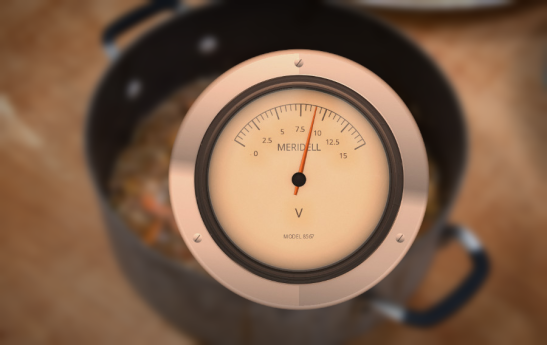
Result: 9,V
